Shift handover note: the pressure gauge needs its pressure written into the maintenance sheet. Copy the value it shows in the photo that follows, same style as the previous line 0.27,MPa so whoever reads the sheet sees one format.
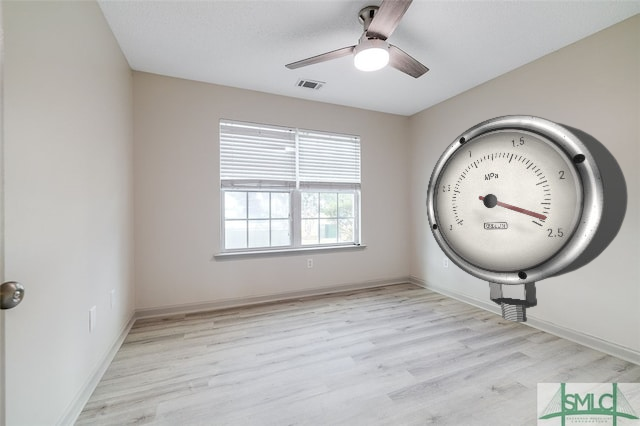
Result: 2.4,MPa
